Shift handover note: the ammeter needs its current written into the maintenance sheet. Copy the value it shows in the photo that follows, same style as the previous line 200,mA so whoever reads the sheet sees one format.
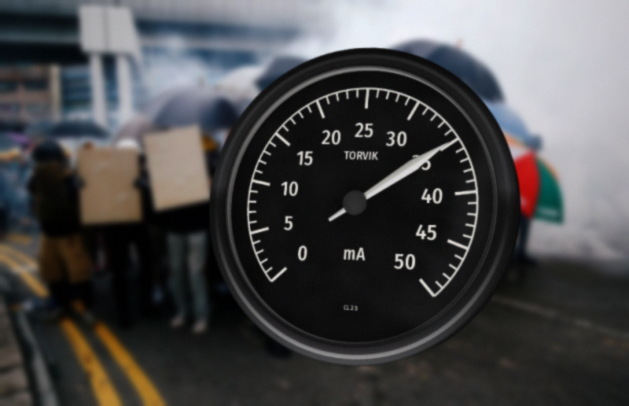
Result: 35,mA
